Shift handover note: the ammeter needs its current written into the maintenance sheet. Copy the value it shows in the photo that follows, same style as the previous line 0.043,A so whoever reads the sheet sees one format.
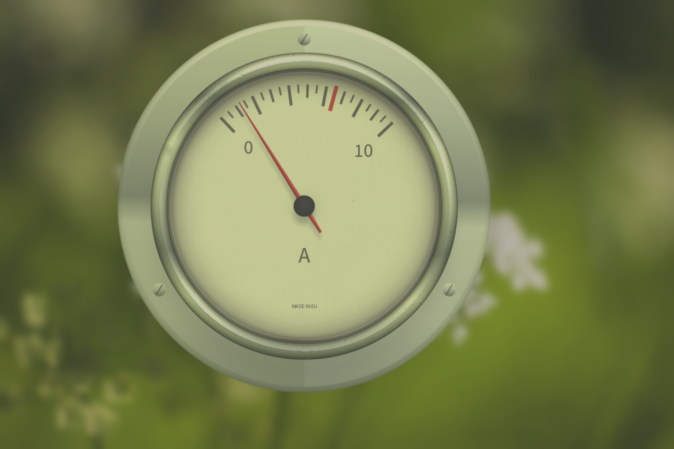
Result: 1.25,A
